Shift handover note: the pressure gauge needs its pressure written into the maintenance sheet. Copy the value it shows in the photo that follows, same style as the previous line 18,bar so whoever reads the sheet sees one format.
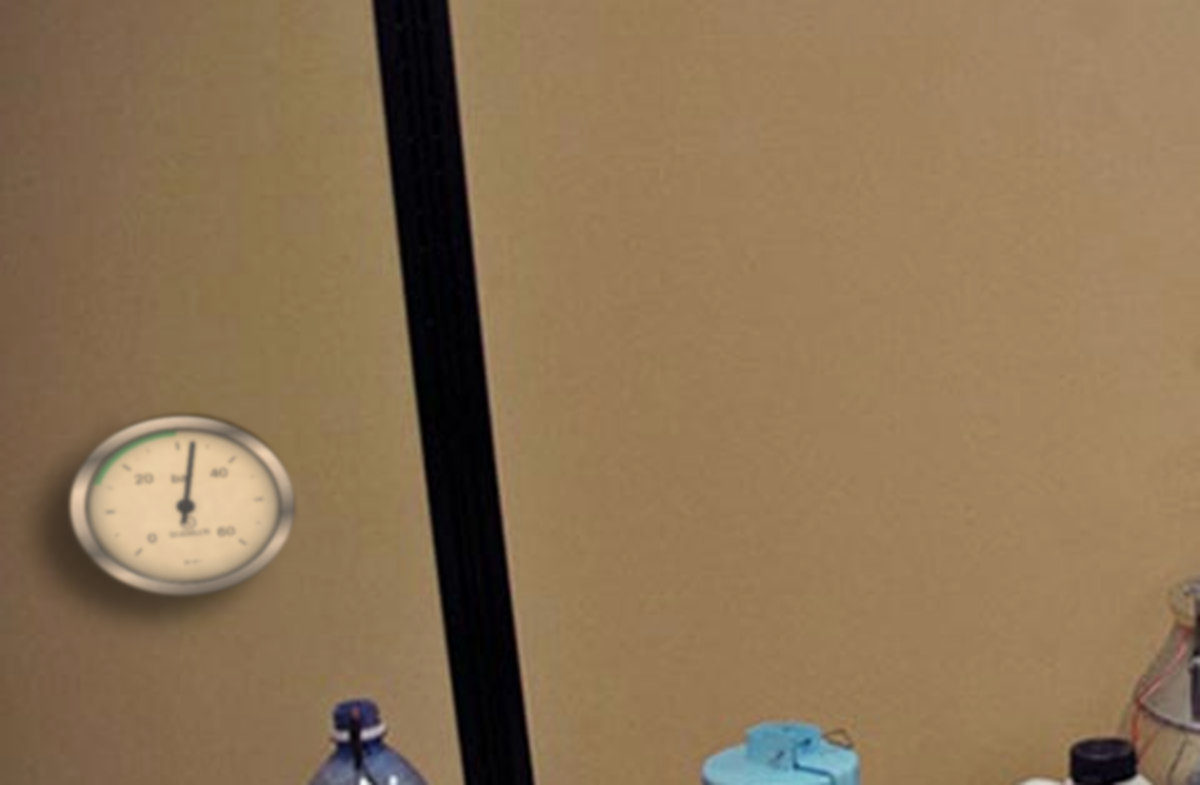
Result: 32.5,bar
